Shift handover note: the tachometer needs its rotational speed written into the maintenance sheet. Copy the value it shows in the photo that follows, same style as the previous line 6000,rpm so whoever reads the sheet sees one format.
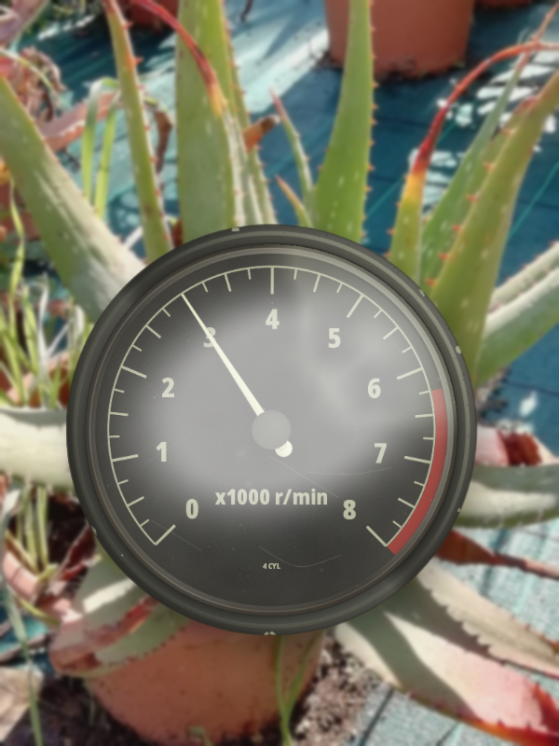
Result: 3000,rpm
